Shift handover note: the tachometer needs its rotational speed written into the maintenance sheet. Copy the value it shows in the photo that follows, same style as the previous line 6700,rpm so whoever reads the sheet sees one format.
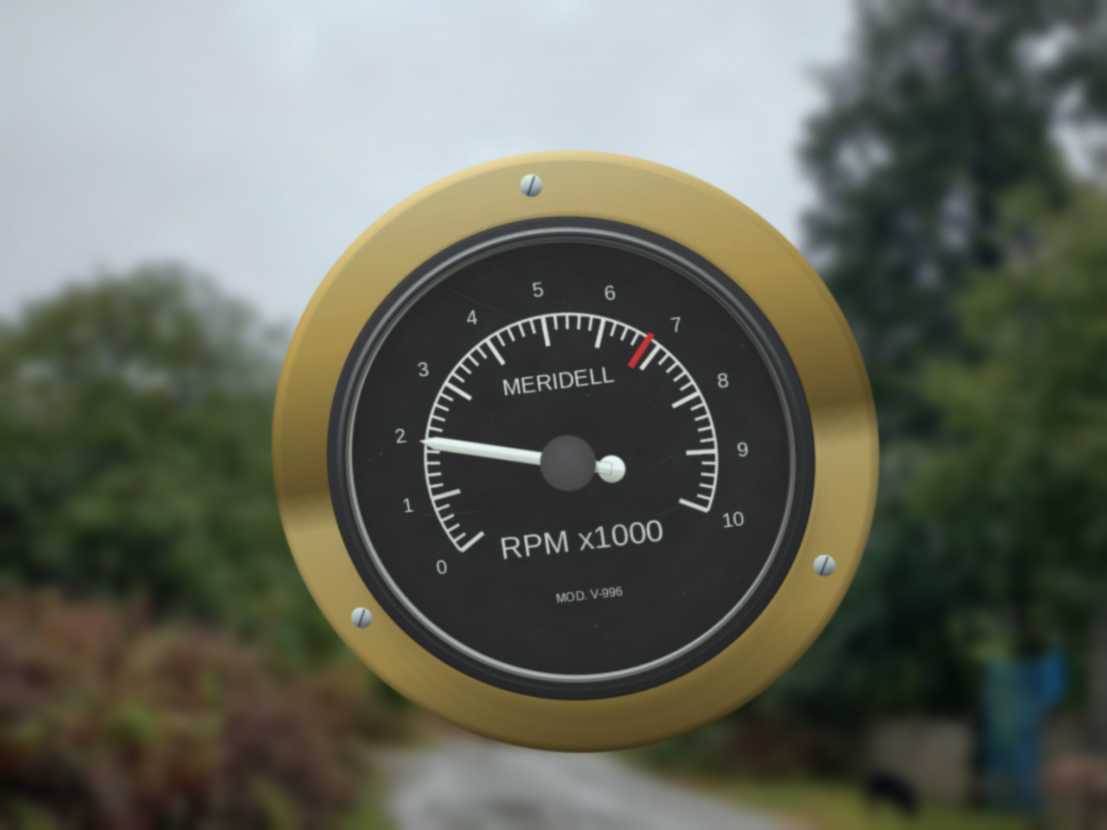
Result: 2000,rpm
